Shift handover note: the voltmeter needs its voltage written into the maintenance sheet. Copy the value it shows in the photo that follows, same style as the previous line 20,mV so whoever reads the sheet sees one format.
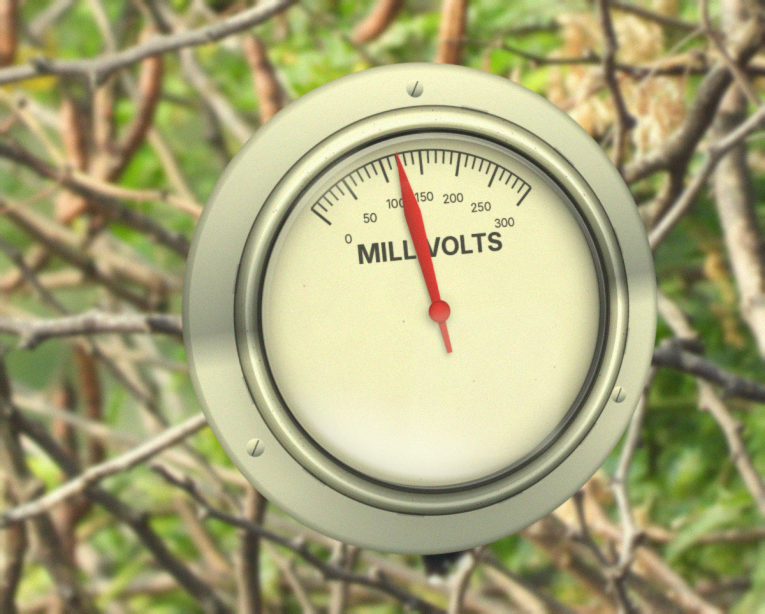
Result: 120,mV
